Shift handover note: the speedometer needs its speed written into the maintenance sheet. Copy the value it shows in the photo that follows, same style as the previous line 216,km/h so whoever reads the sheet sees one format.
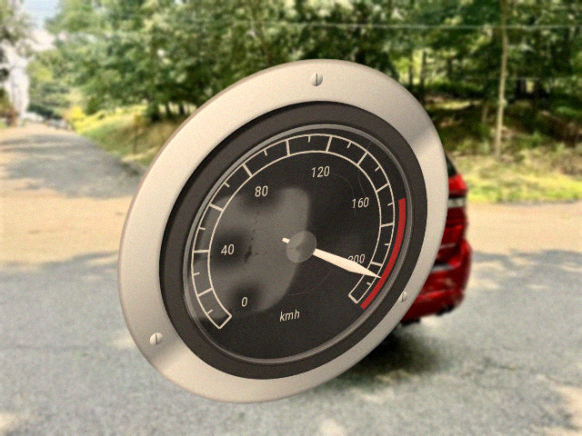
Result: 205,km/h
